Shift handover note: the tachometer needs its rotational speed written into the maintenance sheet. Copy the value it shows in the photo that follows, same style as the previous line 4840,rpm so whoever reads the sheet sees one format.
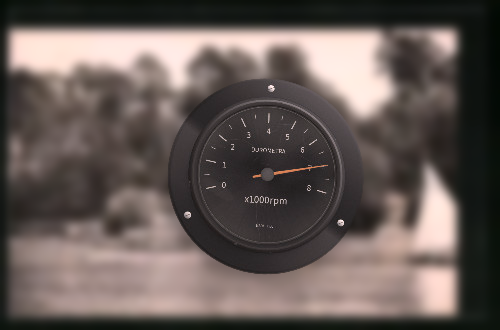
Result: 7000,rpm
